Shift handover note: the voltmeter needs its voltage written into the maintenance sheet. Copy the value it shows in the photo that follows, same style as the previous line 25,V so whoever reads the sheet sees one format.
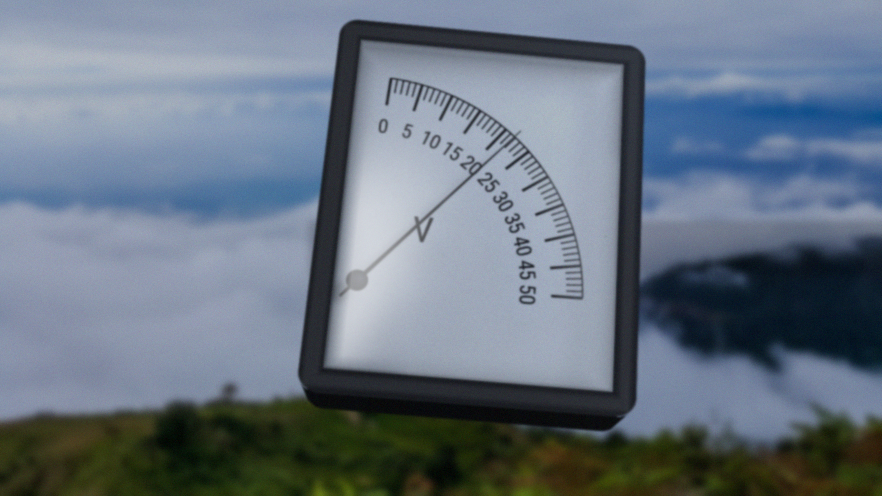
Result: 22,V
